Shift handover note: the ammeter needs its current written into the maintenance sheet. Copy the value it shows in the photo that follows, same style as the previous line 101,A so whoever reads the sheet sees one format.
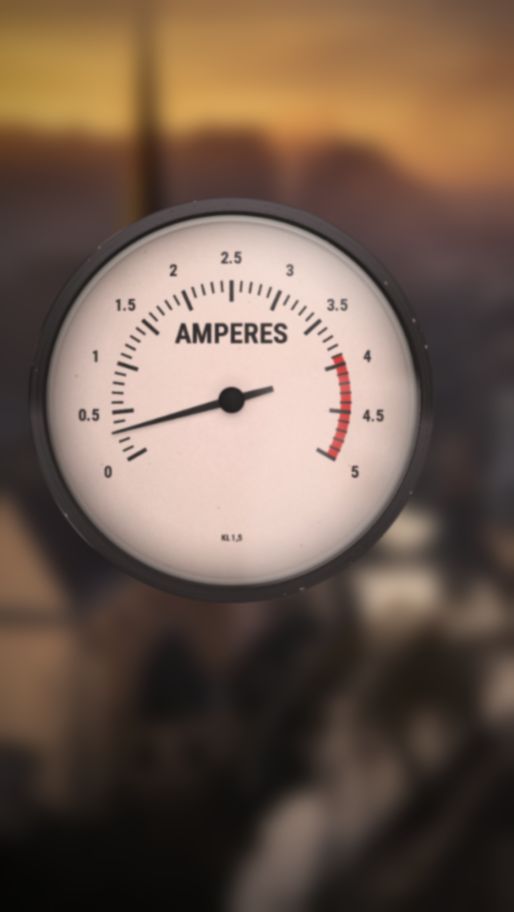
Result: 0.3,A
